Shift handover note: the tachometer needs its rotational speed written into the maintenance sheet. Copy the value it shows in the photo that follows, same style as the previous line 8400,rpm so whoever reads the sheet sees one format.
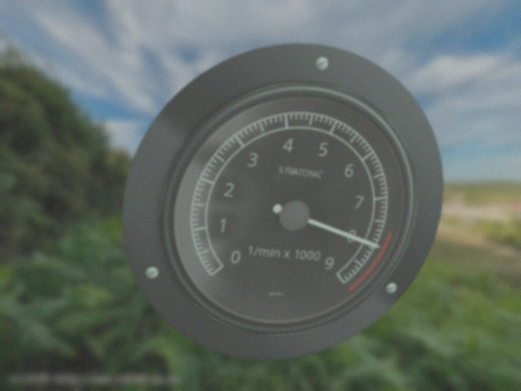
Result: 8000,rpm
